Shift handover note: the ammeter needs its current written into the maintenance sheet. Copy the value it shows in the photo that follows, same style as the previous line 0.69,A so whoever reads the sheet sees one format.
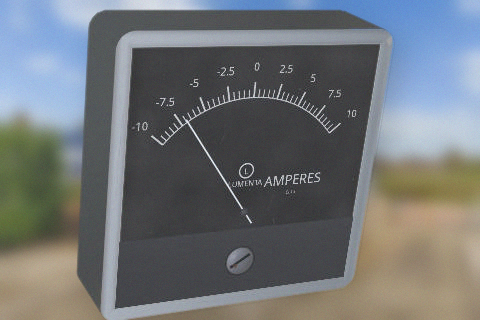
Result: -7,A
